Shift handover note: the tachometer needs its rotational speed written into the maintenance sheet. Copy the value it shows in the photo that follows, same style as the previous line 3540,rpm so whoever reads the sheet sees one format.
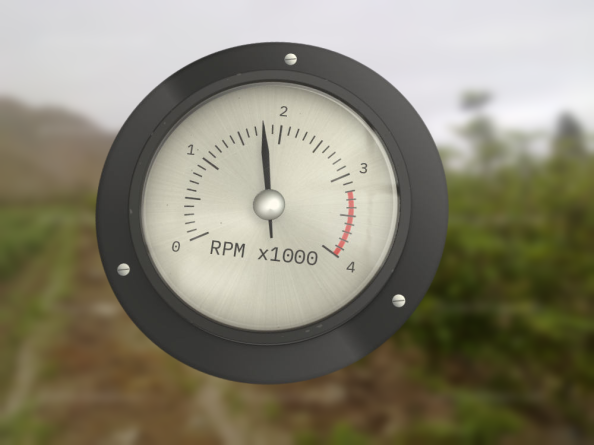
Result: 1800,rpm
